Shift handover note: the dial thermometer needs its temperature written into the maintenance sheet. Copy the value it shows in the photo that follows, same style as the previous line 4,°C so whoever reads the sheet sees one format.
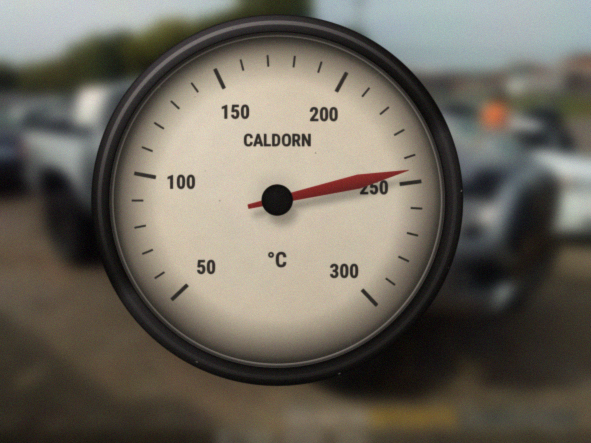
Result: 245,°C
